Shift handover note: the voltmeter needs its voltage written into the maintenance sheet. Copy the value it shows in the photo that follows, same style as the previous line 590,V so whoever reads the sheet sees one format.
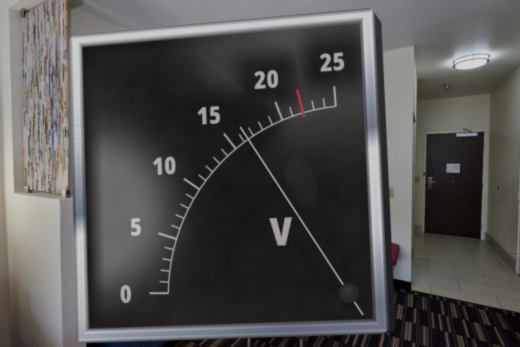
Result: 16.5,V
